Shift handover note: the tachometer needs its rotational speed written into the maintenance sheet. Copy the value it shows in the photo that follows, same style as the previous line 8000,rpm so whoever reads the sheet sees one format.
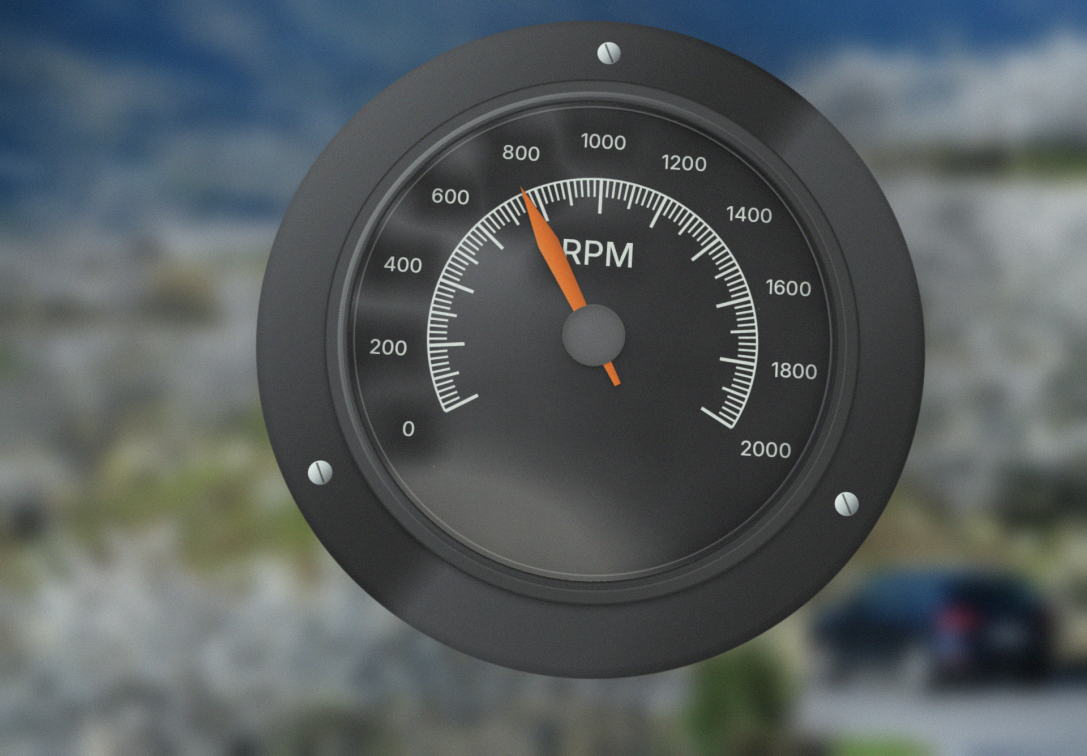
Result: 760,rpm
